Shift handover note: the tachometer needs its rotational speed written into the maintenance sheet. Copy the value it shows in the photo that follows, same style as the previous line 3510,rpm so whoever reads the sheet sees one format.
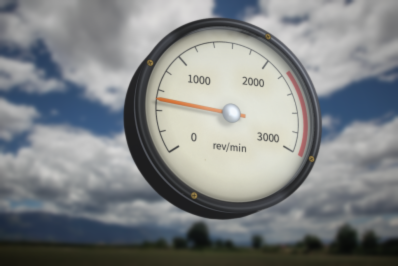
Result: 500,rpm
